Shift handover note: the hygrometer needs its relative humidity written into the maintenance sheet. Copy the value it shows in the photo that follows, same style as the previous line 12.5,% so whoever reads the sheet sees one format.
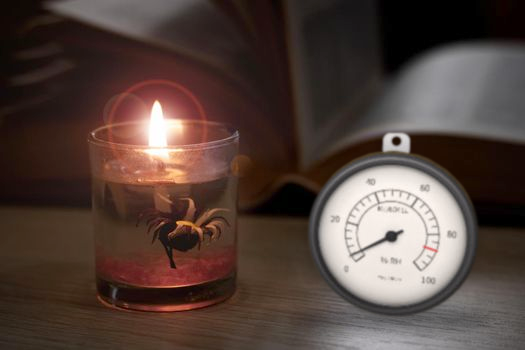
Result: 4,%
